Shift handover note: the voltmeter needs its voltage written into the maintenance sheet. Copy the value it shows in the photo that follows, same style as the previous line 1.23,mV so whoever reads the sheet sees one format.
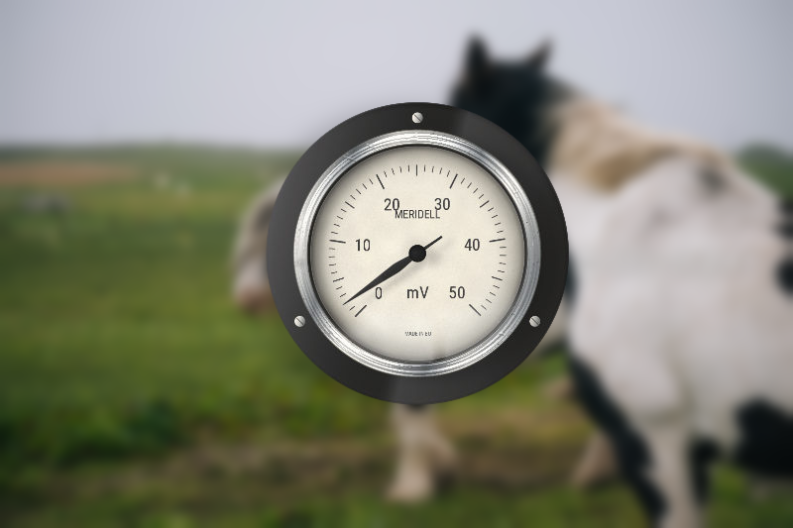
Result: 2,mV
